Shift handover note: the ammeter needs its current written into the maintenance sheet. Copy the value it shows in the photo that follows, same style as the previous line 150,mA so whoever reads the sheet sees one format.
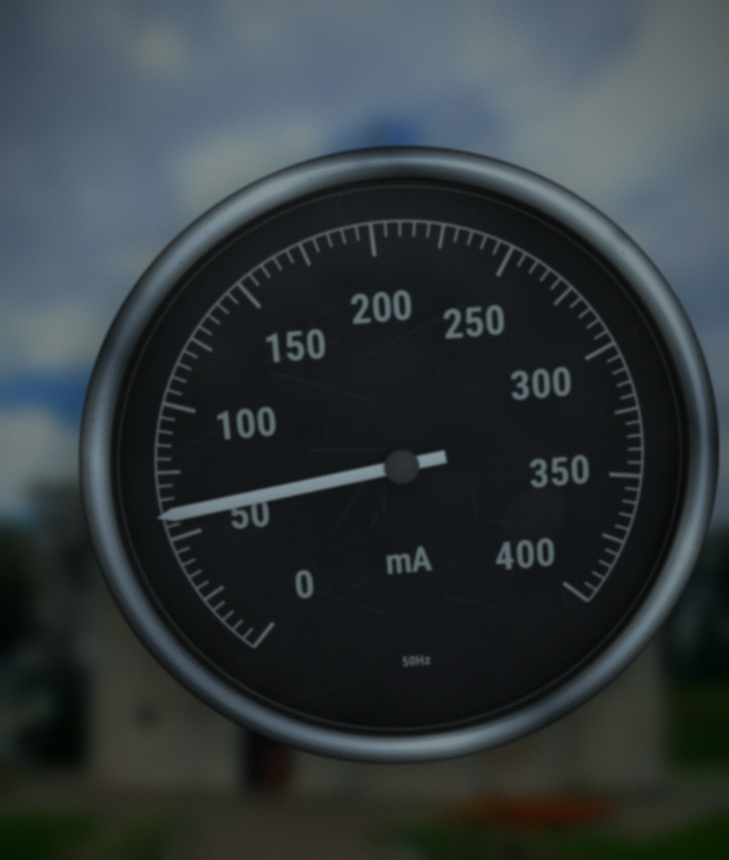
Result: 60,mA
